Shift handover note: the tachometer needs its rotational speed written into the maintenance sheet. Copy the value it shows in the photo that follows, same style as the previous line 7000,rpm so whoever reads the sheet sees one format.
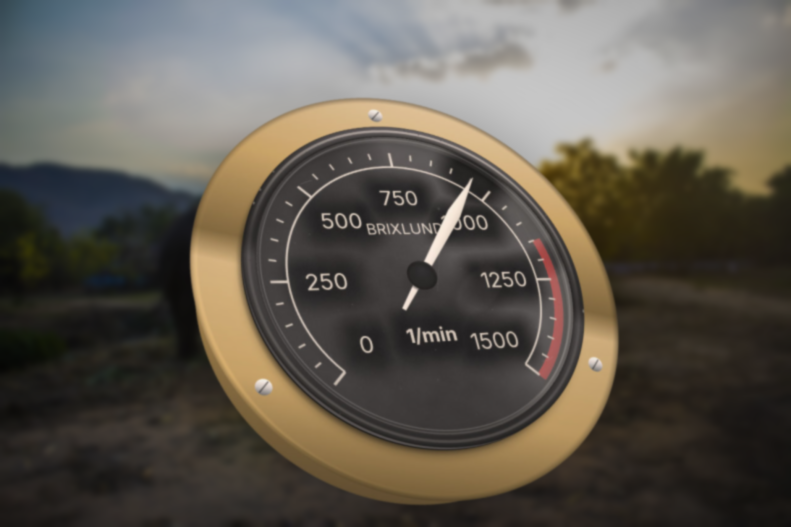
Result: 950,rpm
